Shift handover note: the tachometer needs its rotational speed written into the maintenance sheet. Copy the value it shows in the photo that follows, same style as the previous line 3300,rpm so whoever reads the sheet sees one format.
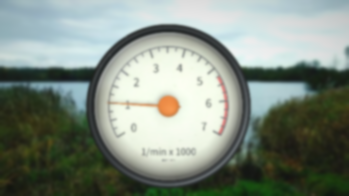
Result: 1000,rpm
